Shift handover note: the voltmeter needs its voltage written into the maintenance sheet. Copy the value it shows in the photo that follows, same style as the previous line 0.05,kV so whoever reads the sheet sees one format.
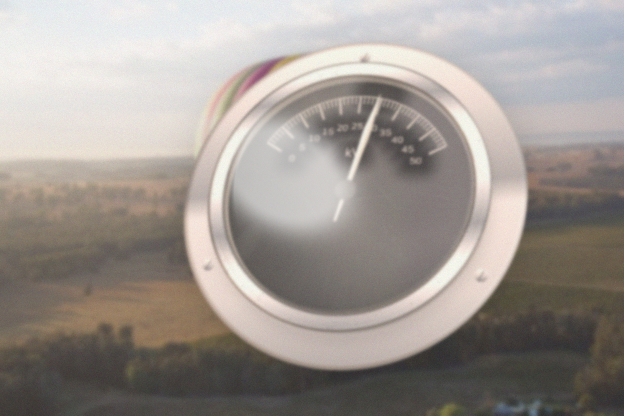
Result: 30,kV
